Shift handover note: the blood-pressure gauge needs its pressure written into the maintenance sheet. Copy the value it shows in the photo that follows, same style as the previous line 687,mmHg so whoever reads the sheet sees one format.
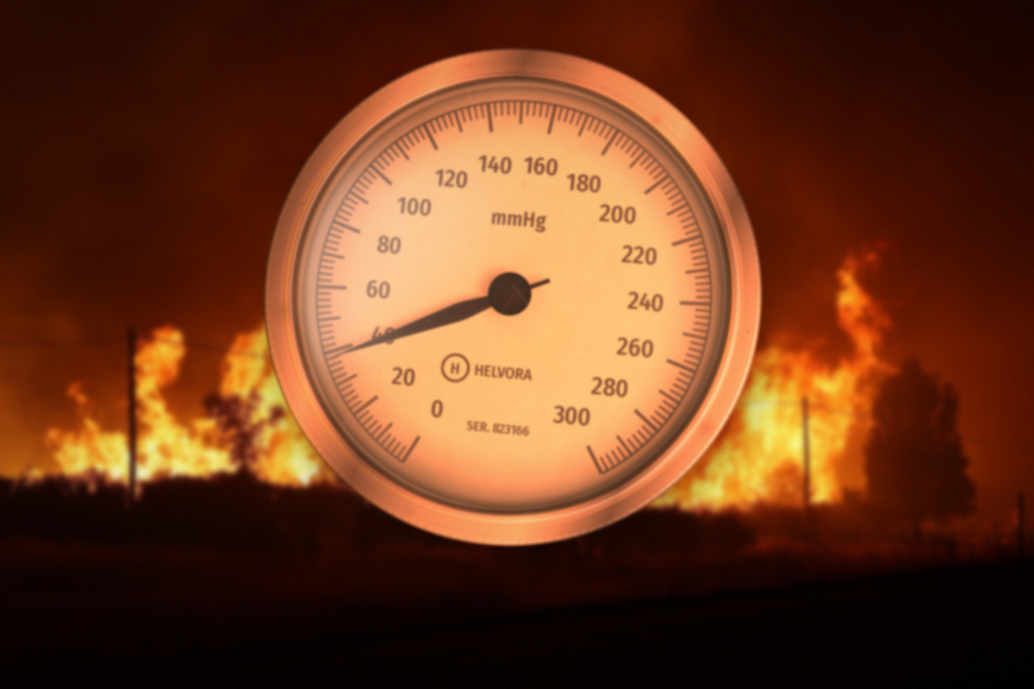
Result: 38,mmHg
